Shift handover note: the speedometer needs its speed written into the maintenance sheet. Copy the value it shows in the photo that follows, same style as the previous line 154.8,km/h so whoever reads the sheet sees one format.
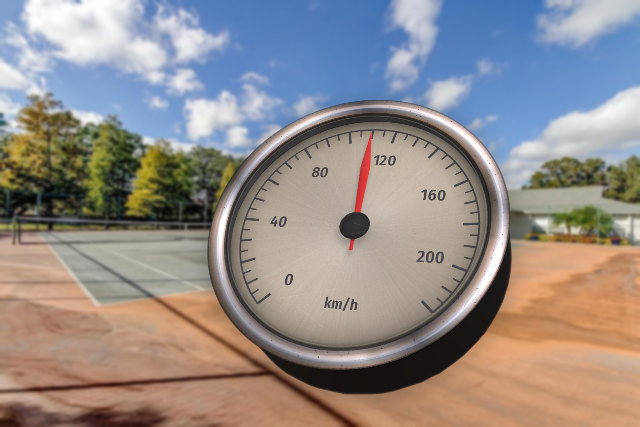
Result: 110,km/h
